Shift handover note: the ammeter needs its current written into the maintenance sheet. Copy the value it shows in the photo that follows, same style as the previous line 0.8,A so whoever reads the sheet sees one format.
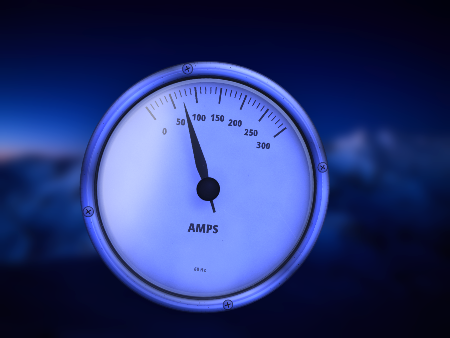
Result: 70,A
